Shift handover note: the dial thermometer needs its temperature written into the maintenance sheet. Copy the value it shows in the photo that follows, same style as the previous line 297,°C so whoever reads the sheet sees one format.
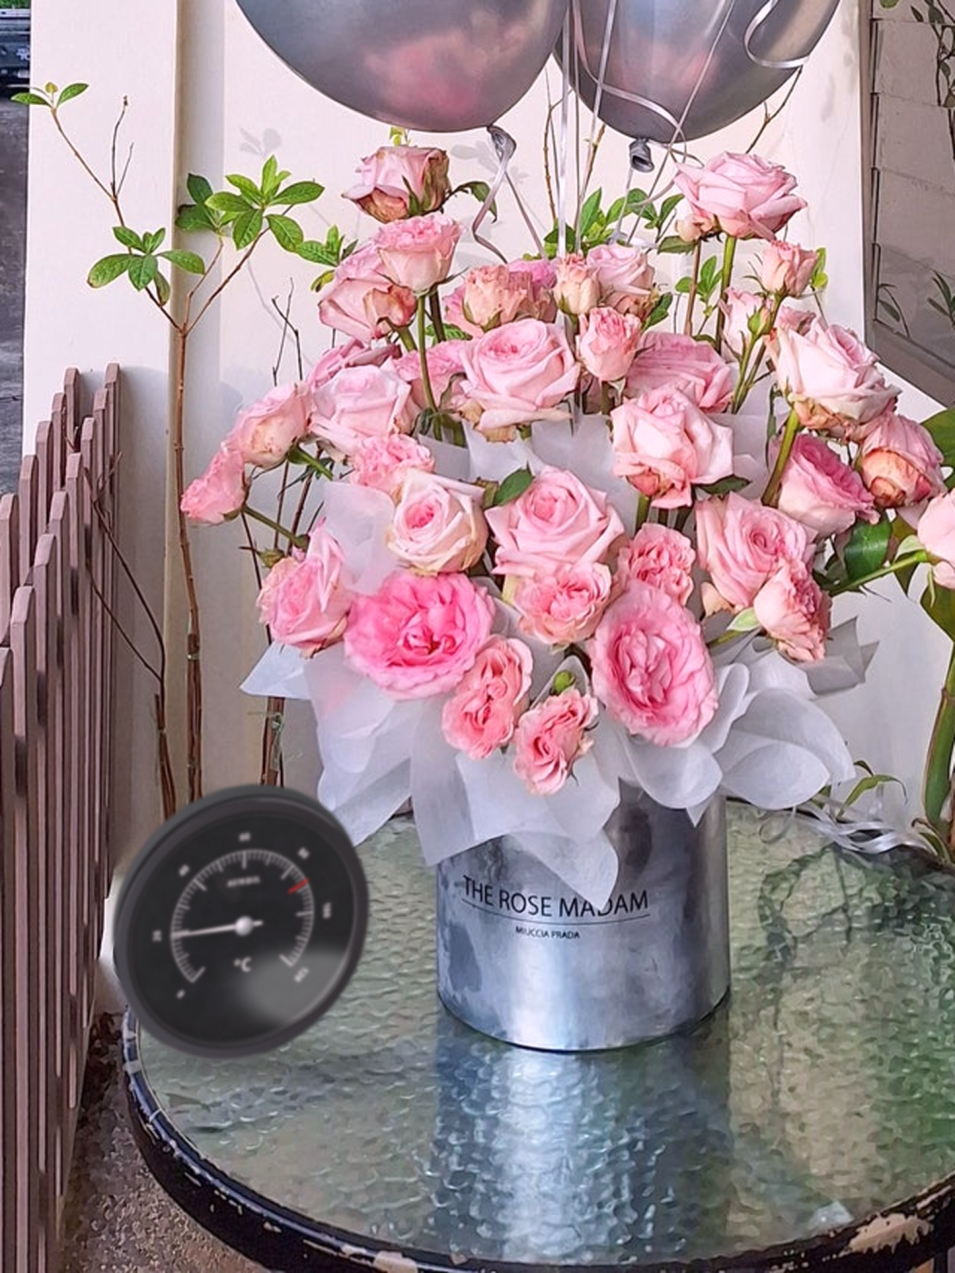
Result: 20,°C
